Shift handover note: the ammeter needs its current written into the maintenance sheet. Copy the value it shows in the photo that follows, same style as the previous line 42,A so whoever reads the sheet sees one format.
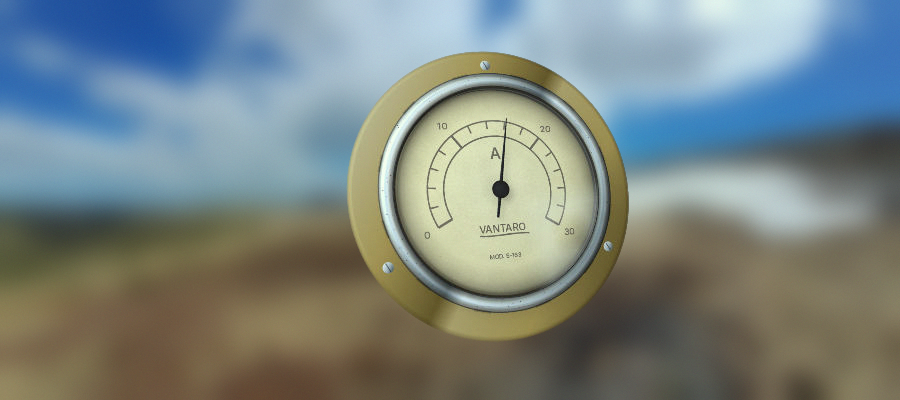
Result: 16,A
